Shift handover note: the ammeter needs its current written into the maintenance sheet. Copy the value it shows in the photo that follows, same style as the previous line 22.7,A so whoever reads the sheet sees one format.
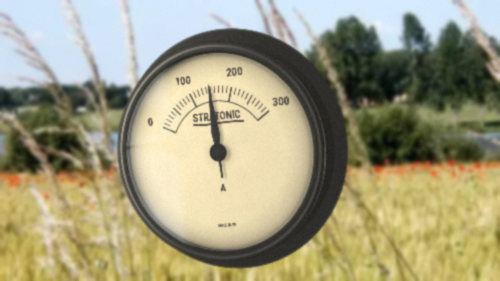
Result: 150,A
